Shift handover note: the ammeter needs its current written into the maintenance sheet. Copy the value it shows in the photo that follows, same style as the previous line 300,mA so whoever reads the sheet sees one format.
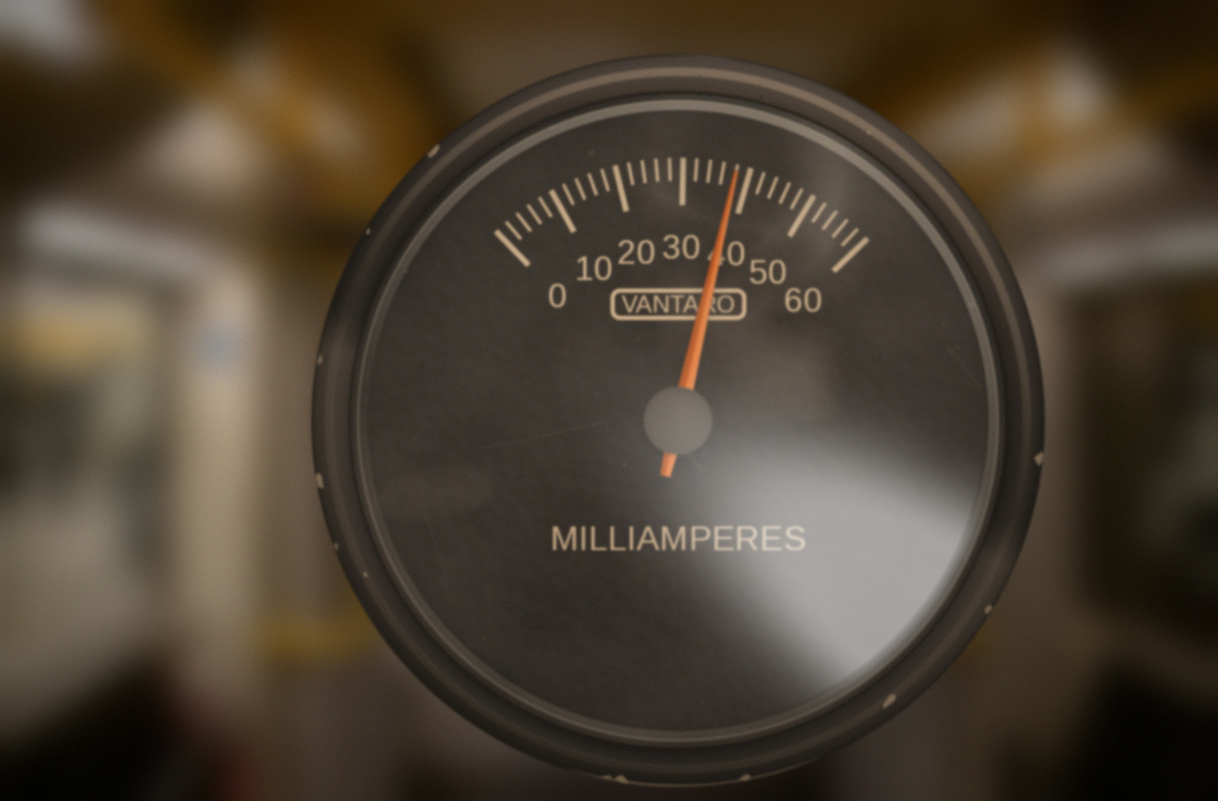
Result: 38,mA
